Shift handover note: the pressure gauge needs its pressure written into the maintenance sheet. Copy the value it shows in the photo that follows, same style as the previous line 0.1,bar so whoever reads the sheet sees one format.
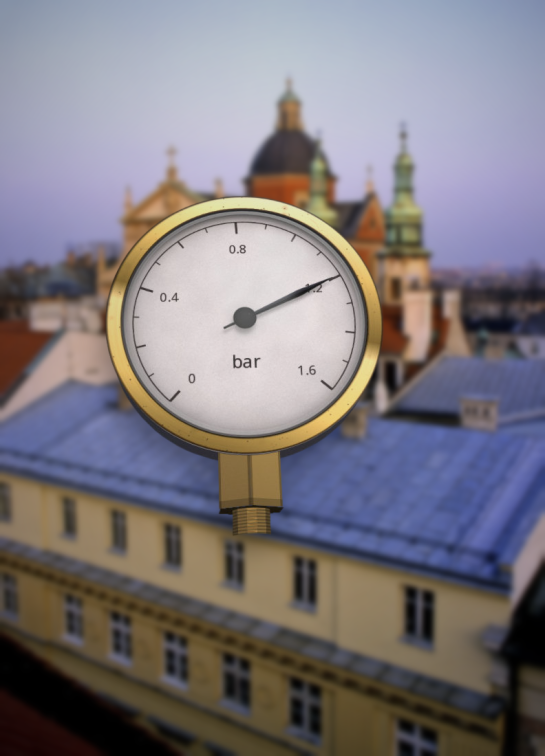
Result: 1.2,bar
